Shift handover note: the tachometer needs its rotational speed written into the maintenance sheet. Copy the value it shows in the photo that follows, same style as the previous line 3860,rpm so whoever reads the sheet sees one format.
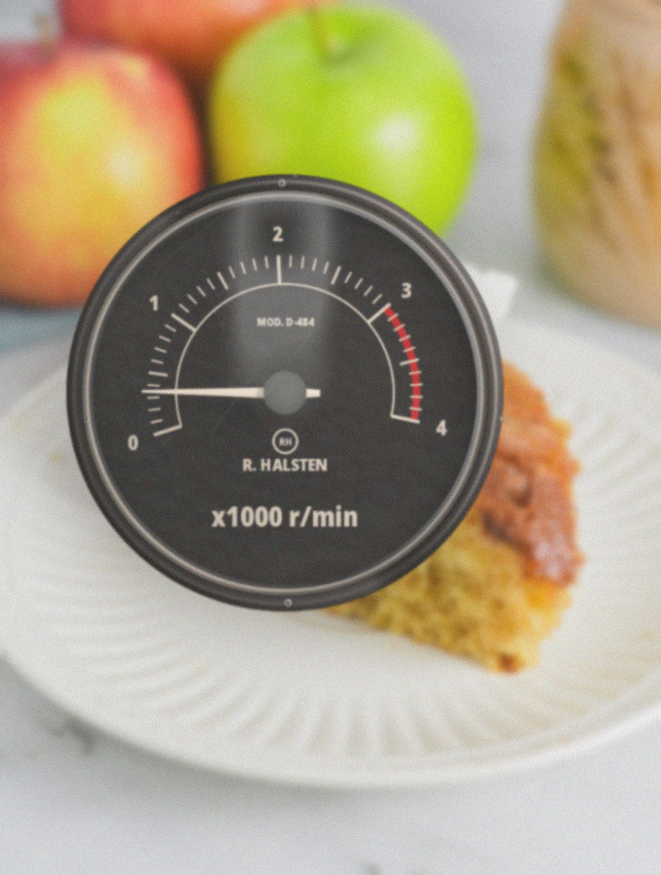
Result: 350,rpm
